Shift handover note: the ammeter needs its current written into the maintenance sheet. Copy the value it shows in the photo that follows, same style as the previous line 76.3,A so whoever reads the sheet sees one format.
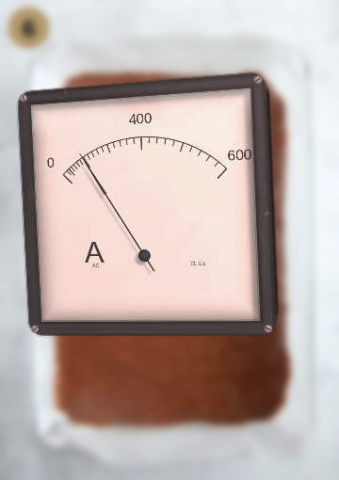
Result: 200,A
